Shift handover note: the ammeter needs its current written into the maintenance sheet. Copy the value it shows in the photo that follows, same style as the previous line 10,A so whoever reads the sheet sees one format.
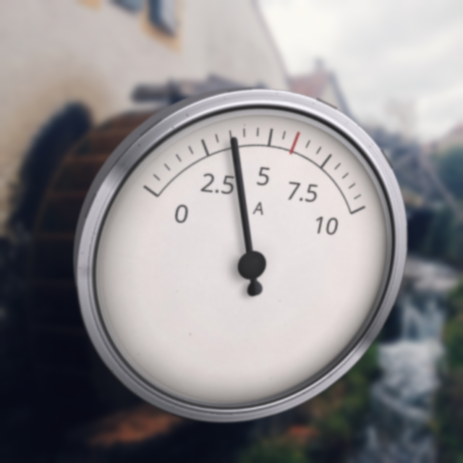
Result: 3.5,A
